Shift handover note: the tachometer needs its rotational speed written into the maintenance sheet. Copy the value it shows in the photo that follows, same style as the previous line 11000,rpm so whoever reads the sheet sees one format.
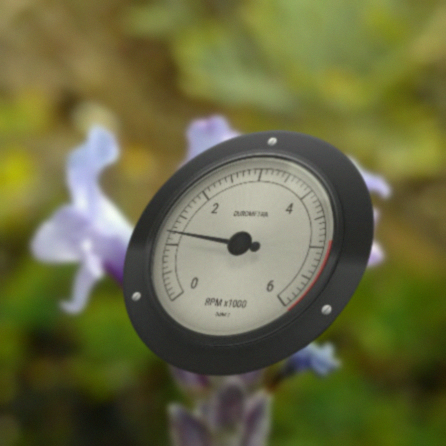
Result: 1200,rpm
